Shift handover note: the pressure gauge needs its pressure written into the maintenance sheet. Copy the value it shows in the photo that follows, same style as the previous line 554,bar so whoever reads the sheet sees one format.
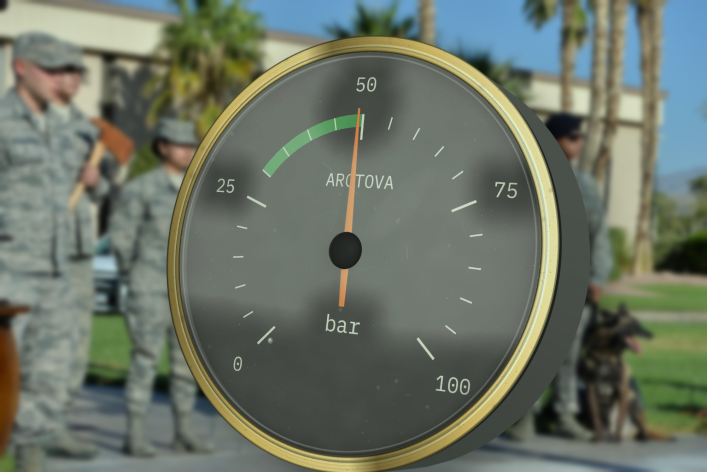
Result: 50,bar
